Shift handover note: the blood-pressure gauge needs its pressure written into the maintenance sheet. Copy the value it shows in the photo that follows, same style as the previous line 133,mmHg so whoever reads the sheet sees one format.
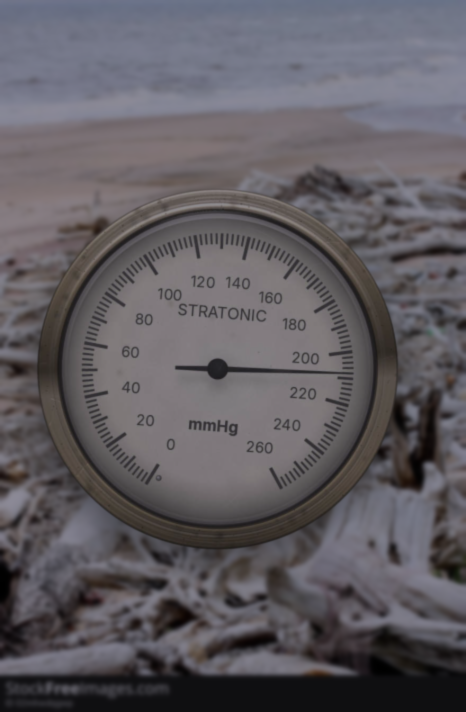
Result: 208,mmHg
